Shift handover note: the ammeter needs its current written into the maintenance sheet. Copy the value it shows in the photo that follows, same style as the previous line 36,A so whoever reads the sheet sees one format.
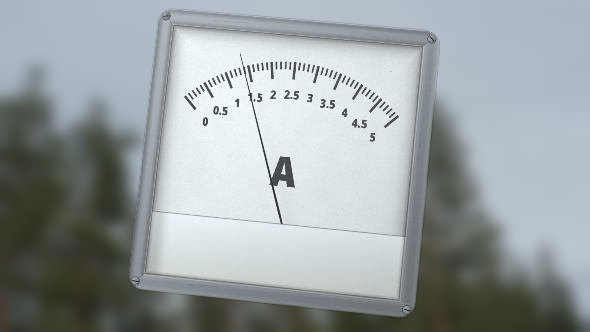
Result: 1.4,A
